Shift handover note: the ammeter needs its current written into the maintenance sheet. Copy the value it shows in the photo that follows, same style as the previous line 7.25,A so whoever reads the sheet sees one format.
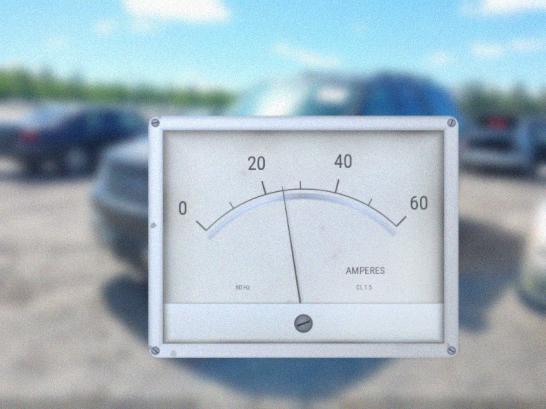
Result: 25,A
